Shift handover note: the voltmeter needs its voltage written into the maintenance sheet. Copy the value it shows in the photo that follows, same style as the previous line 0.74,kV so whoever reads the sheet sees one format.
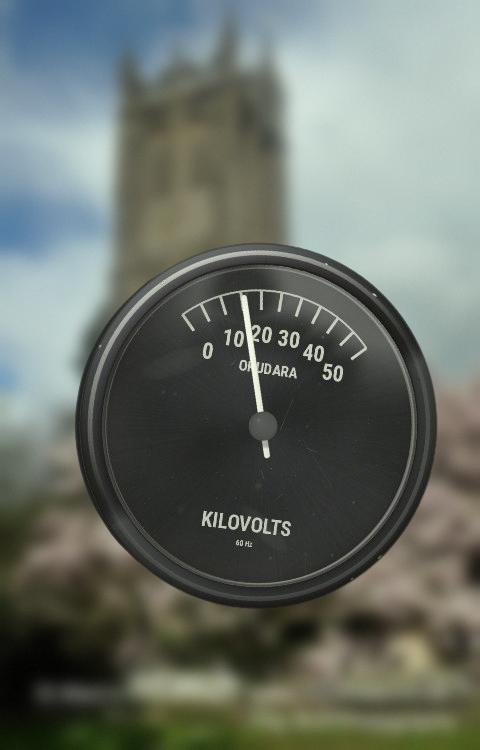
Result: 15,kV
